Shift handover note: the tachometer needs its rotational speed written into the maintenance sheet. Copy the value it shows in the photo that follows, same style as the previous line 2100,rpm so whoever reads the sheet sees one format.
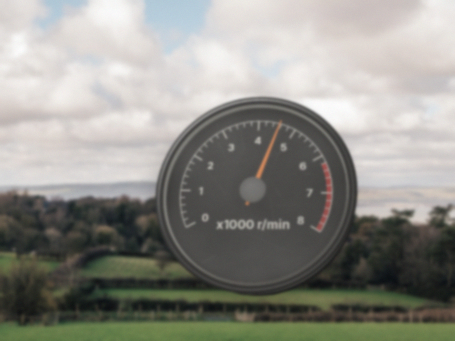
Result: 4600,rpm
